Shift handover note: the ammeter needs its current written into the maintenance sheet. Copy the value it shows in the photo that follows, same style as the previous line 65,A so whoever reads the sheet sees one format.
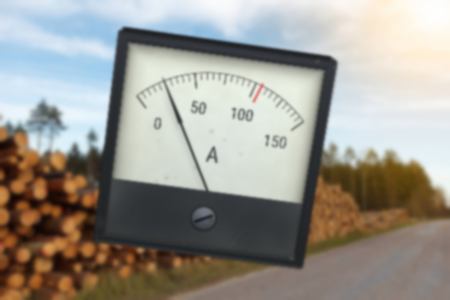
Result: 25,A
